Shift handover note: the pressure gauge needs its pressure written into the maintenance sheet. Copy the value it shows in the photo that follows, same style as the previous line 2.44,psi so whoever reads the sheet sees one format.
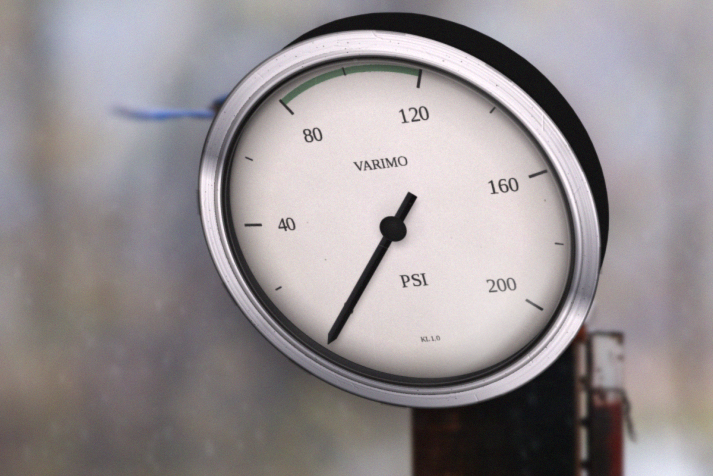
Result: 0,psi
